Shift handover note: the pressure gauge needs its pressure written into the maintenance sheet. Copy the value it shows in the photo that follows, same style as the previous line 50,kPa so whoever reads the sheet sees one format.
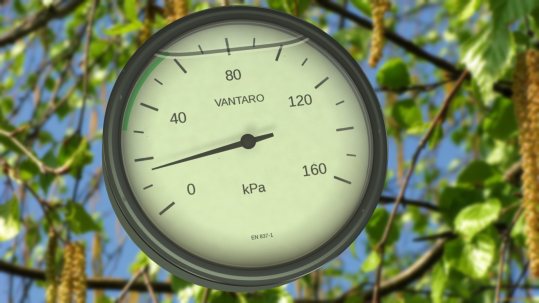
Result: 15,kPa
